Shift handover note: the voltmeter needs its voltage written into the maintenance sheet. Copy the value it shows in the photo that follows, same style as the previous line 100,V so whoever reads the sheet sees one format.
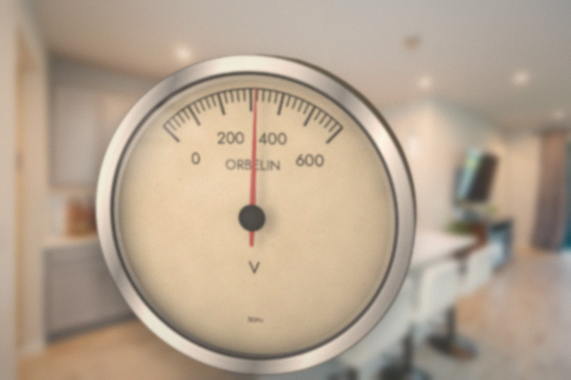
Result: 320,V
